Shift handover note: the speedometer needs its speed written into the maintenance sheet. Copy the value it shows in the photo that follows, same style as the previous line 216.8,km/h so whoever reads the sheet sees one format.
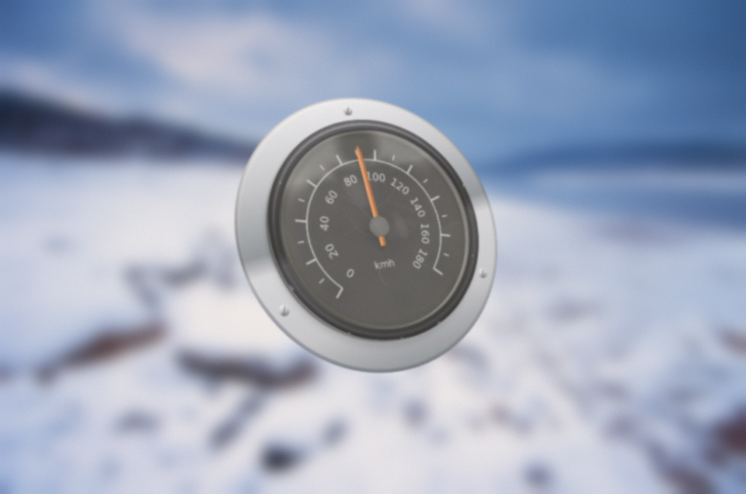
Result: 90,km/h
